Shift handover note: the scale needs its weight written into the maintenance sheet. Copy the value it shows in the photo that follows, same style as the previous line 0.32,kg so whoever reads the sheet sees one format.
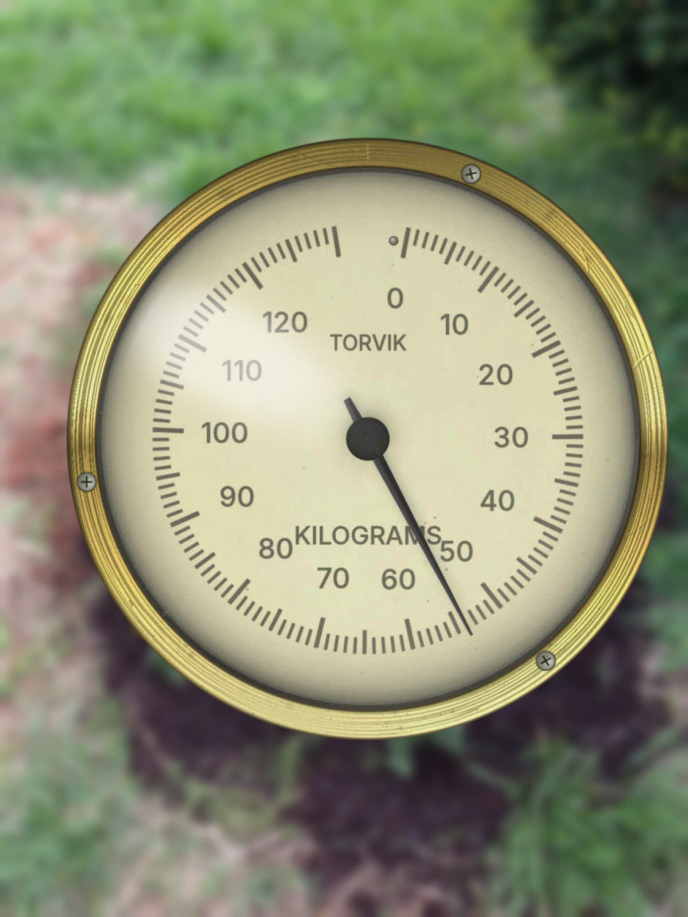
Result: 54,kg
